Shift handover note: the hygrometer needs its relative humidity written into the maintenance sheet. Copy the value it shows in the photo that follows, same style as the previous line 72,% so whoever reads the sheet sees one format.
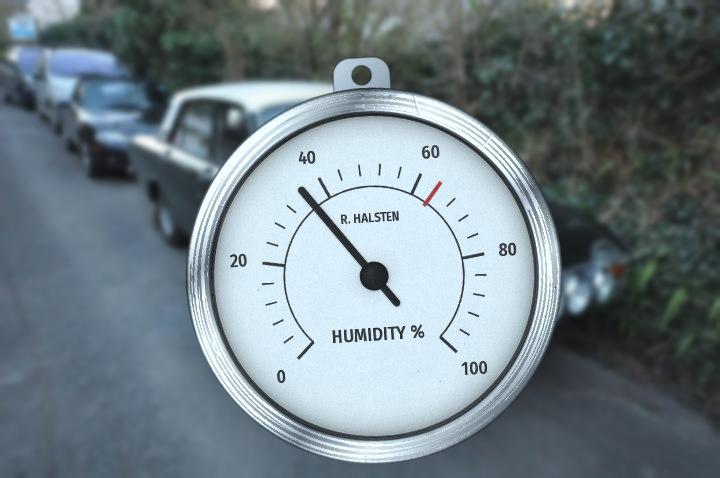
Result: 36,%
